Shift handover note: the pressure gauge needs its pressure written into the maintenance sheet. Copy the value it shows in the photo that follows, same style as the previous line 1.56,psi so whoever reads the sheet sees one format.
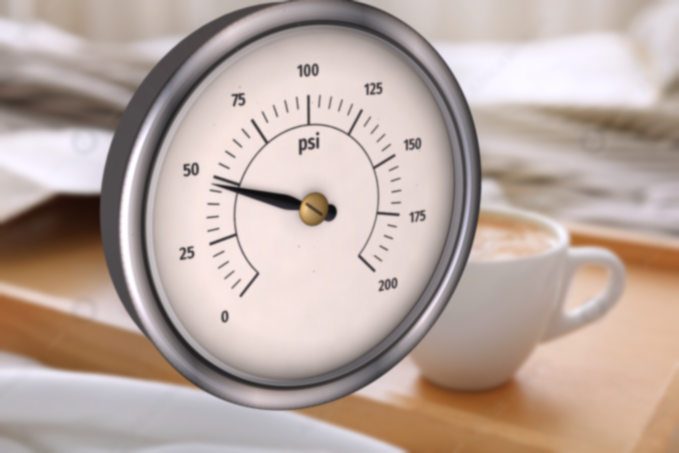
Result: 47.5,psi
